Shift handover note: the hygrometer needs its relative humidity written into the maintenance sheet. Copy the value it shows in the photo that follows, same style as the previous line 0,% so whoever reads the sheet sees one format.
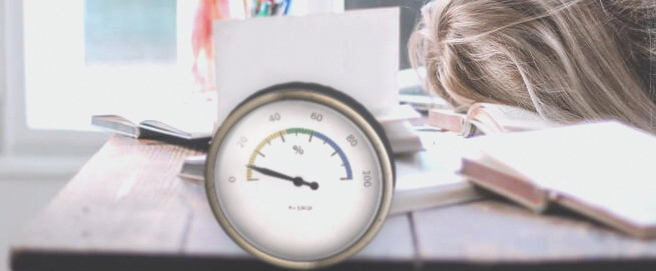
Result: 10,%
